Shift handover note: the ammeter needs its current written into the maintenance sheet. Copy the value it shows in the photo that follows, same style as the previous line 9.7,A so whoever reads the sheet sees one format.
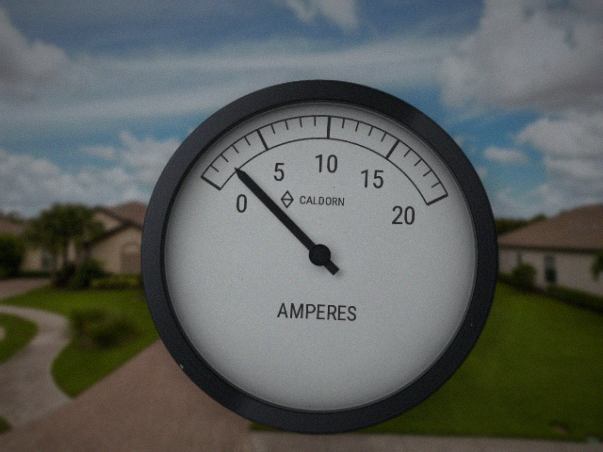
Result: 2,A
